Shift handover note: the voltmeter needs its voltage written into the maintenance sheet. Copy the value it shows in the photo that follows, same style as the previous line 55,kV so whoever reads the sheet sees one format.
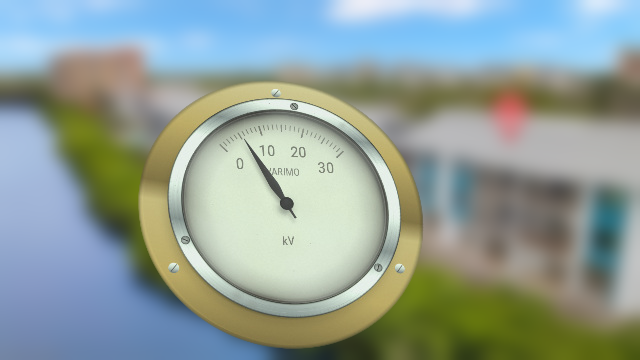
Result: 5,kV
